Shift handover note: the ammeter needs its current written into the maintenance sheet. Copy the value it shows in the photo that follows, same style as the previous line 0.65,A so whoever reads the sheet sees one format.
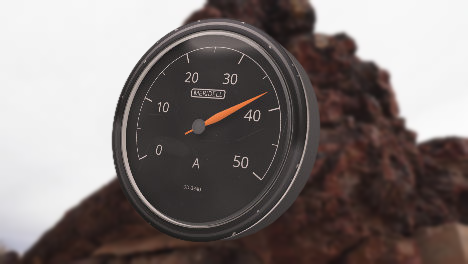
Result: 37.5,A
